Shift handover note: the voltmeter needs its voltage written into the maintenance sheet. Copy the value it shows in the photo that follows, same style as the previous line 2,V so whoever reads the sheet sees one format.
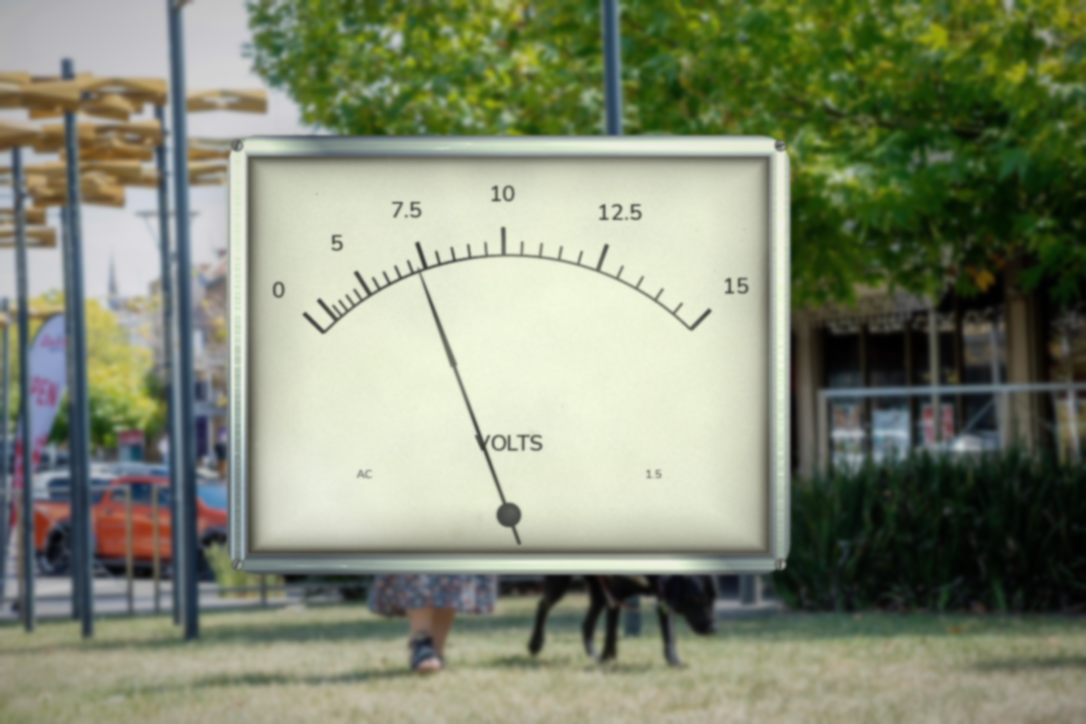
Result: 7.25,V
